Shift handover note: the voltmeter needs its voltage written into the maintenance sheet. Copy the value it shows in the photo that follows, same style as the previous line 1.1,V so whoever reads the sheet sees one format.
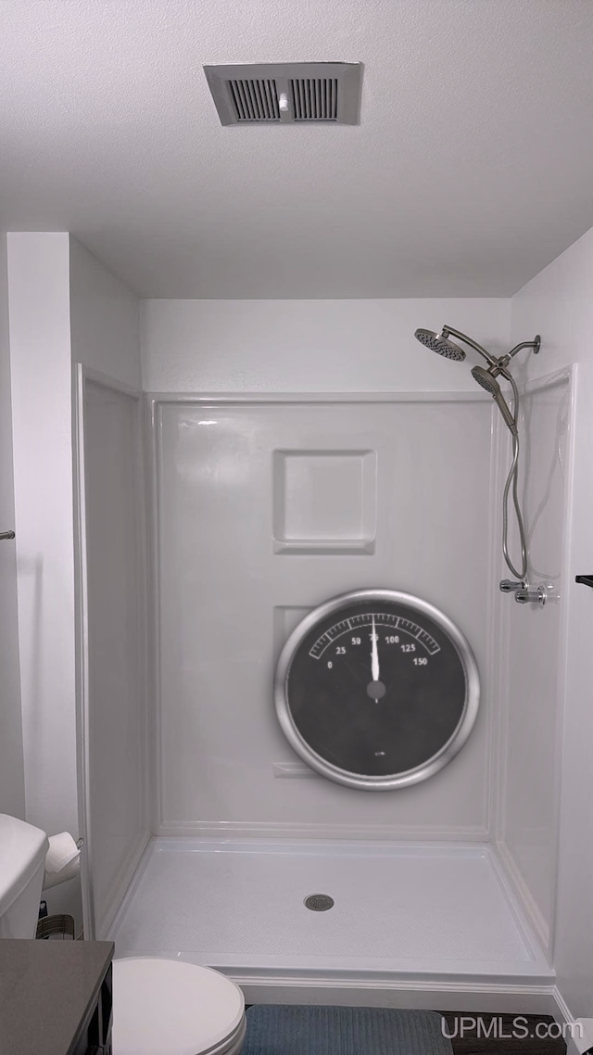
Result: 75,V
